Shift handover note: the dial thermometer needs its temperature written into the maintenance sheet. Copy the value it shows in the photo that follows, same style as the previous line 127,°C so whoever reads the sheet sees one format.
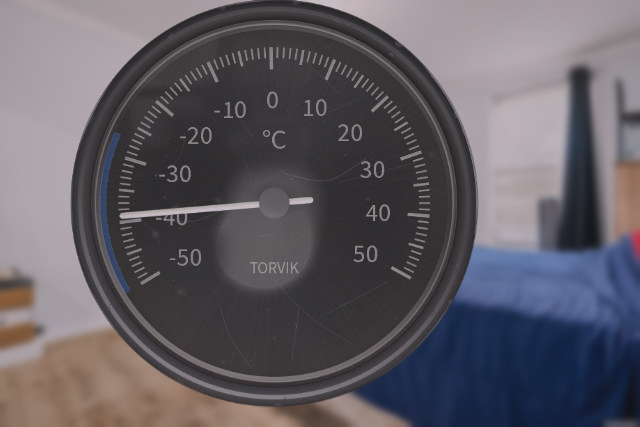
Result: -39,°C
